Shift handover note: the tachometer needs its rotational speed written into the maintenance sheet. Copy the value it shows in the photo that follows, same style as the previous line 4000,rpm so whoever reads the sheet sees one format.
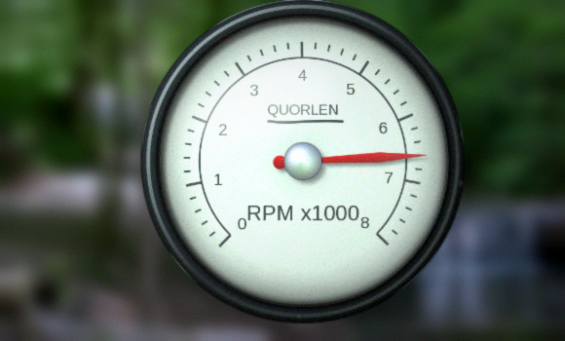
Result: 6600,rpm
